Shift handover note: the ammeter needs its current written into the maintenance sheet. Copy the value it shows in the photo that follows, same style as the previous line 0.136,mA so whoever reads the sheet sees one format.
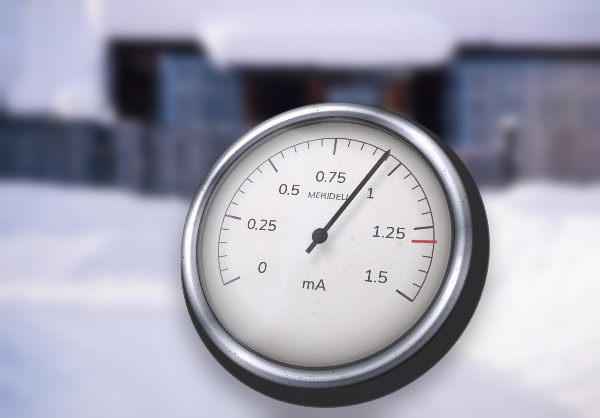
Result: 0.95,mA
